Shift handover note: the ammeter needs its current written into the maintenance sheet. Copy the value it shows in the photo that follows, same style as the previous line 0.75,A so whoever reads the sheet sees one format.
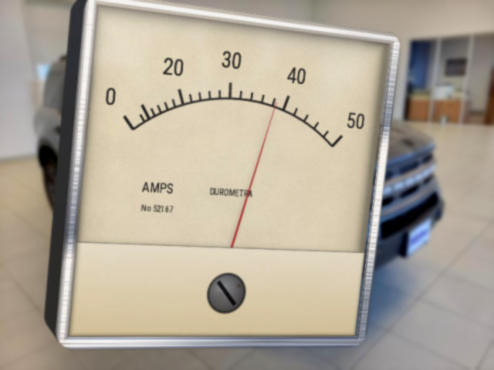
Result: 38,A
